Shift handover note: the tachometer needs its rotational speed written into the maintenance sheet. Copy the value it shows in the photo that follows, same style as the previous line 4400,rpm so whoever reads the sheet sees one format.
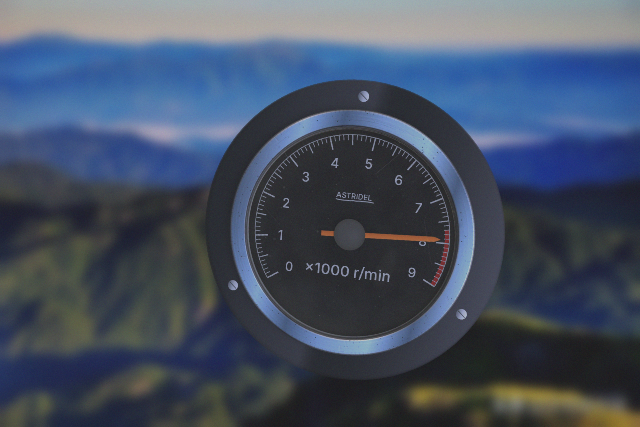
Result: 7900,rpm
